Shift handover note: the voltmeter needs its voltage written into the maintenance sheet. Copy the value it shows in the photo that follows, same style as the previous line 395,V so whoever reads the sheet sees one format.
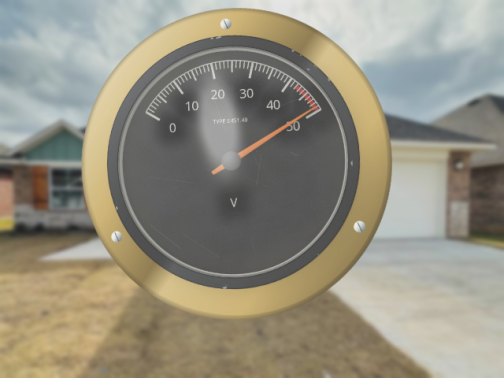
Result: 49,V
